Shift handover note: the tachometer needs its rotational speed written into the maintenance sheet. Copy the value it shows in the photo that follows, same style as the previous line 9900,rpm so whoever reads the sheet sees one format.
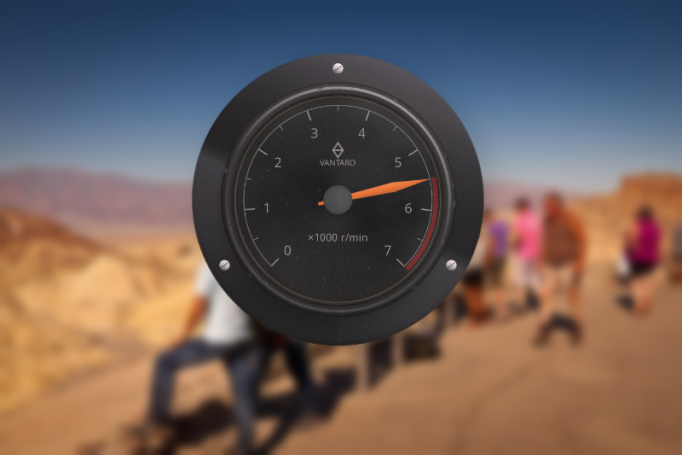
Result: 5500,rpm
